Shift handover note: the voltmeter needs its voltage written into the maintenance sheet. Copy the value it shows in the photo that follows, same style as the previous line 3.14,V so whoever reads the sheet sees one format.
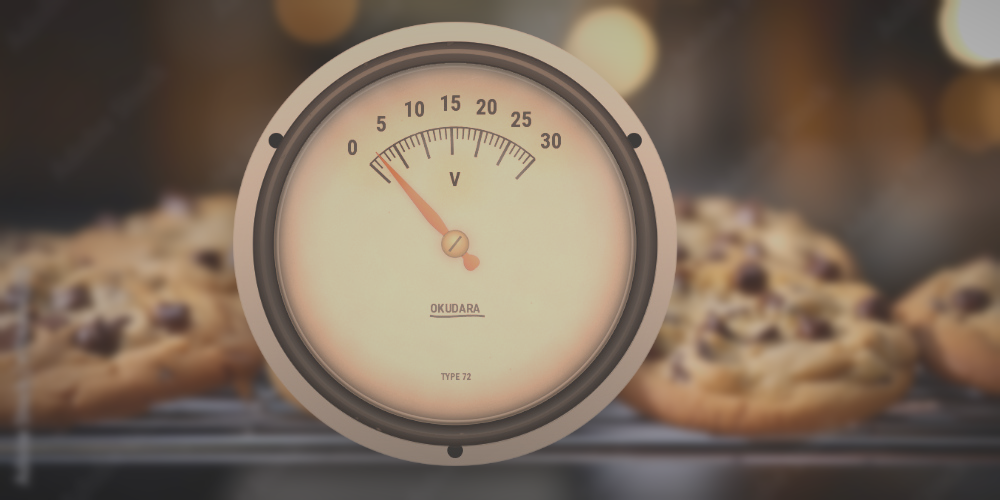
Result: 2,V
